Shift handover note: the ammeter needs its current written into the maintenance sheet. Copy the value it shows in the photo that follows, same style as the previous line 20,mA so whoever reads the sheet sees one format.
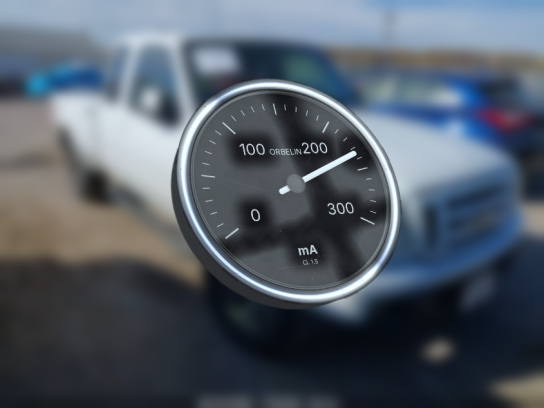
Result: 235,mA
